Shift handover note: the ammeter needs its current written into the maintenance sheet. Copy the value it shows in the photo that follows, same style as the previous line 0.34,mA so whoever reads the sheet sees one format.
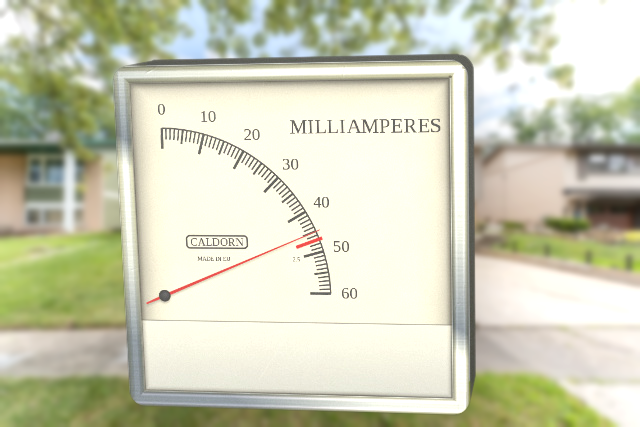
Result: 45,mA
